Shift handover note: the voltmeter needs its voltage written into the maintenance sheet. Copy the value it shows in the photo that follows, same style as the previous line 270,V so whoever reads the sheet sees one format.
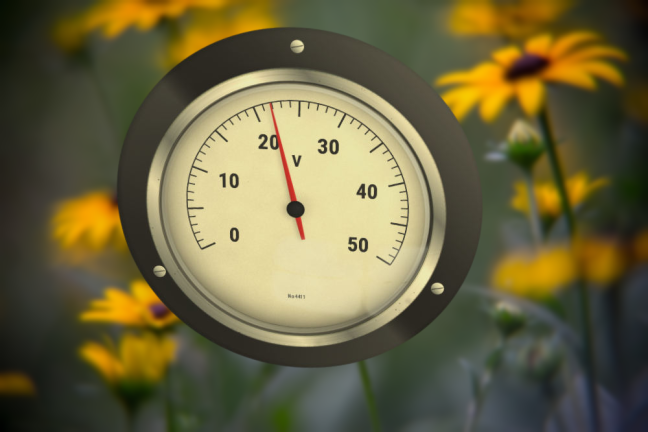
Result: 22,V
